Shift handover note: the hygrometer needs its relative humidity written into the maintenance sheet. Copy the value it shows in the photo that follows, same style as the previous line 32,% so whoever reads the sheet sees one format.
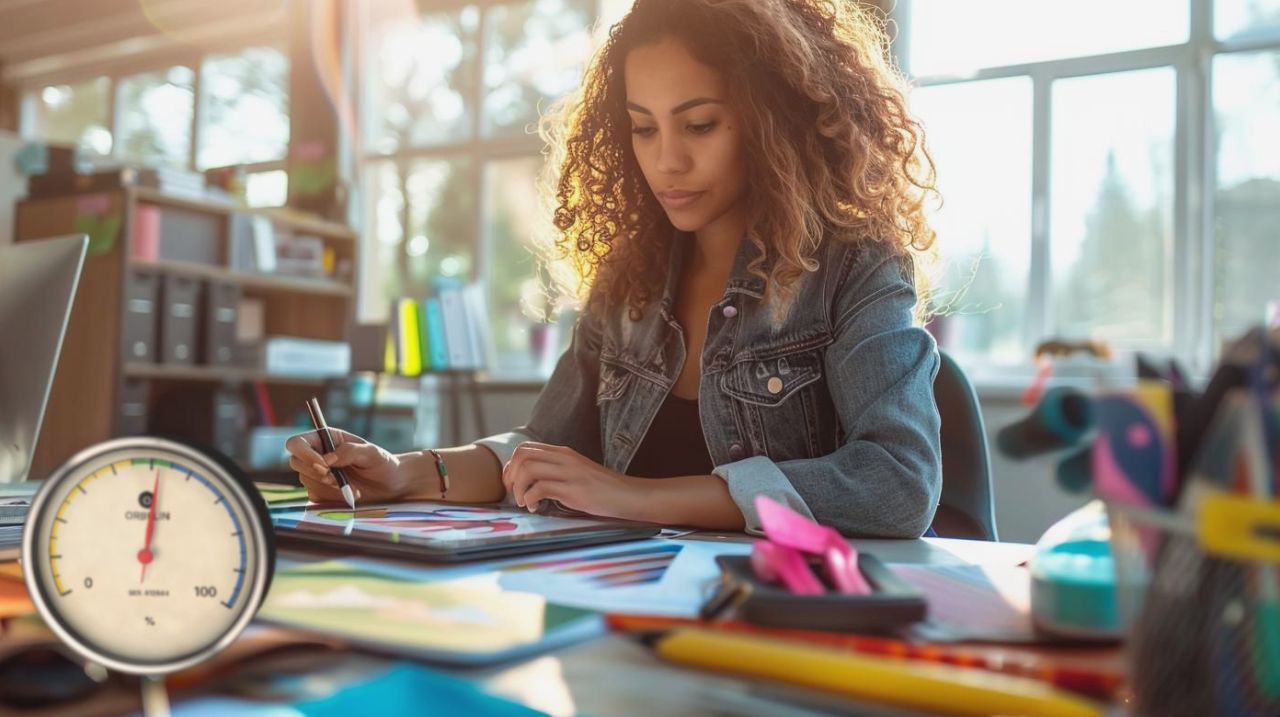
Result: 52.5,%
